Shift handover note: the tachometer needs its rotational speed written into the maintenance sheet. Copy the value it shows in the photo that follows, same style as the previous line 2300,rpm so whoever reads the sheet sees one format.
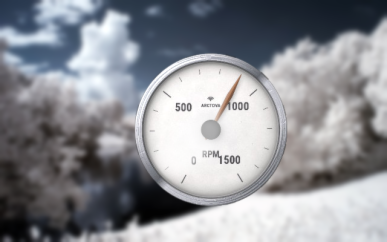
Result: 900,rpm
